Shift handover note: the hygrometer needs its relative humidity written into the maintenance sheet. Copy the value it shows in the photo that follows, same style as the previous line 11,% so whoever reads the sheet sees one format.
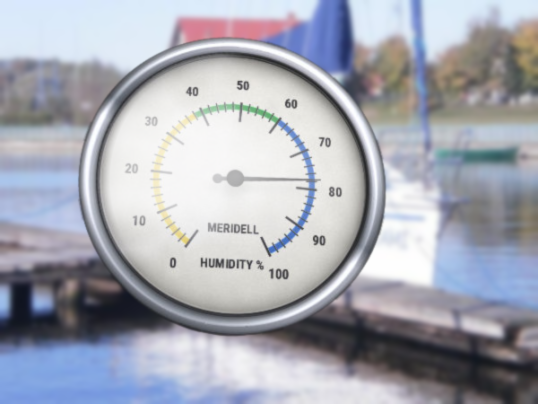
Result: 78,%
